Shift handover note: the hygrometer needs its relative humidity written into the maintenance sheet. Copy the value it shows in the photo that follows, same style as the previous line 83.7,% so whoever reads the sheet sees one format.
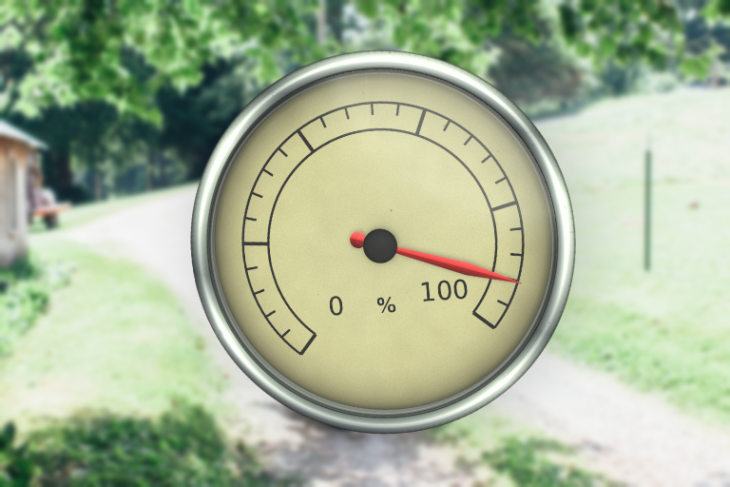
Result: 92,%
